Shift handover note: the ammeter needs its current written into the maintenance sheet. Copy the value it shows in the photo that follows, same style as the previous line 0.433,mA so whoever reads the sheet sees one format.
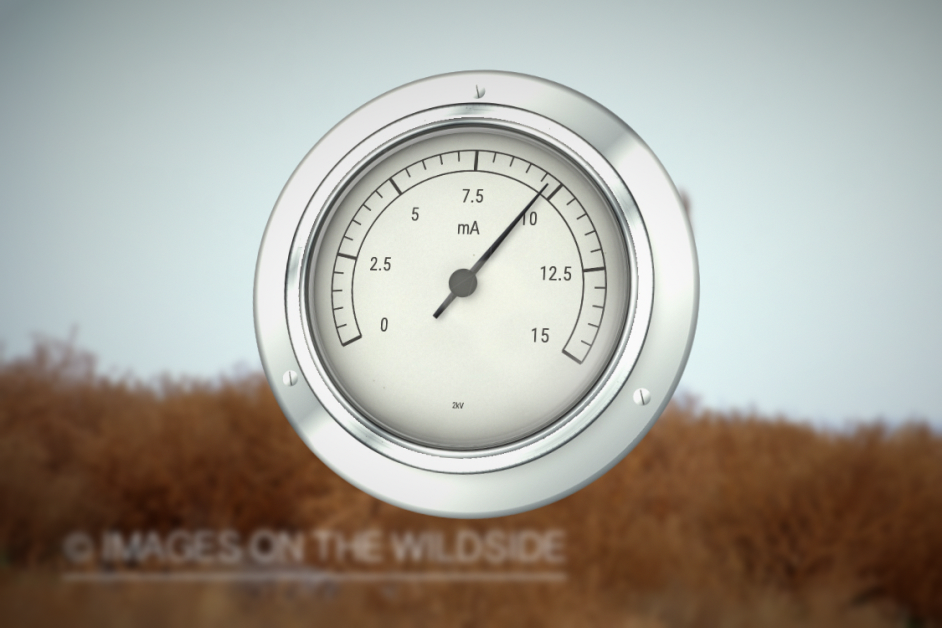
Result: 9.75,mA
